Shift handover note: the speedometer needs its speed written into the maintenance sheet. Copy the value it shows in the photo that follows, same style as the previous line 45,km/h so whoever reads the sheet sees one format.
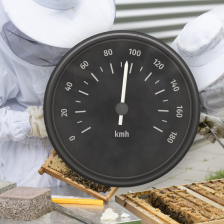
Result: 95,km/h
